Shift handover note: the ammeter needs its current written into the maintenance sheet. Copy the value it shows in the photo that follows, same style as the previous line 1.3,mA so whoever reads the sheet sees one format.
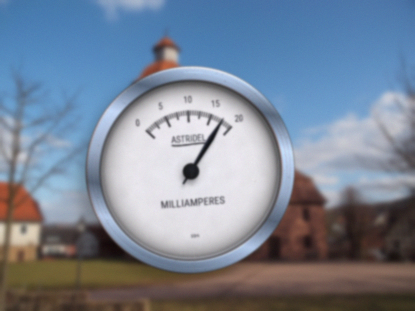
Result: 17.5,mA
